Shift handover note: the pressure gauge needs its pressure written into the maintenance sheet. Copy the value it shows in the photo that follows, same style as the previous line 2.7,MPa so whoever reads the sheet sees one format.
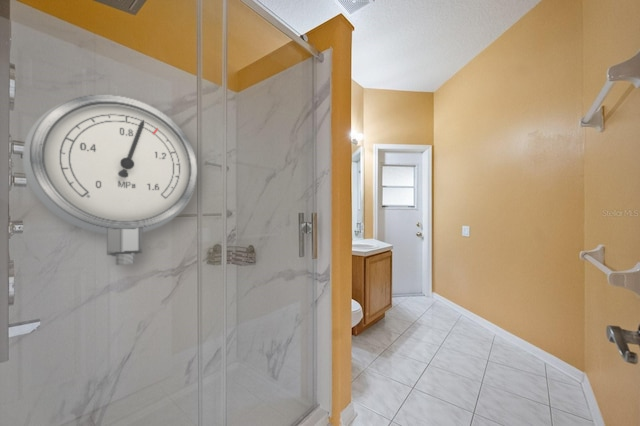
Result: 0.9,MPa
